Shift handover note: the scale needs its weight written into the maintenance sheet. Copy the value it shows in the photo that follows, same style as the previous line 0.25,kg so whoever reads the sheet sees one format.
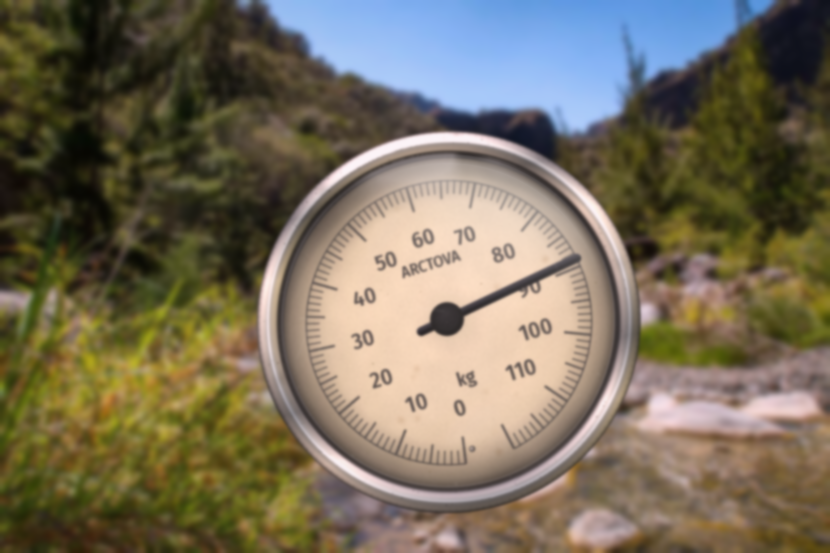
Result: 89,kg
